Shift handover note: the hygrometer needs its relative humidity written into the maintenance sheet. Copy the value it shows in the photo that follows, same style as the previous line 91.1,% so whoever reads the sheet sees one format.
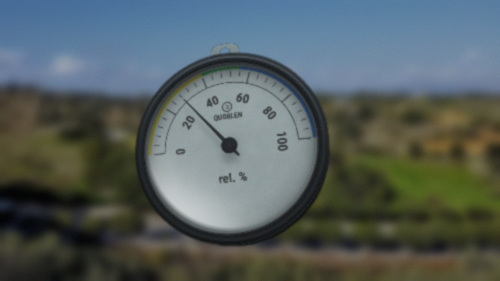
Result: 28,%
